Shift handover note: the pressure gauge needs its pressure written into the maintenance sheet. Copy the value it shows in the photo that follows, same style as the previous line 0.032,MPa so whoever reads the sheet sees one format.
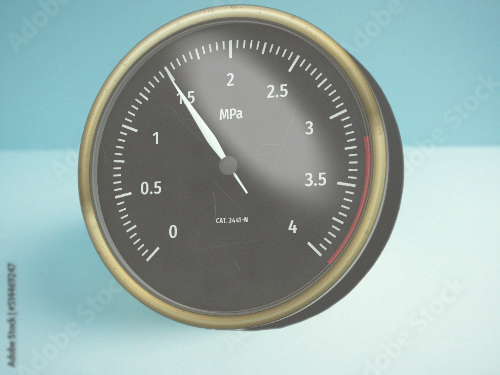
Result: 1.5,MPa
